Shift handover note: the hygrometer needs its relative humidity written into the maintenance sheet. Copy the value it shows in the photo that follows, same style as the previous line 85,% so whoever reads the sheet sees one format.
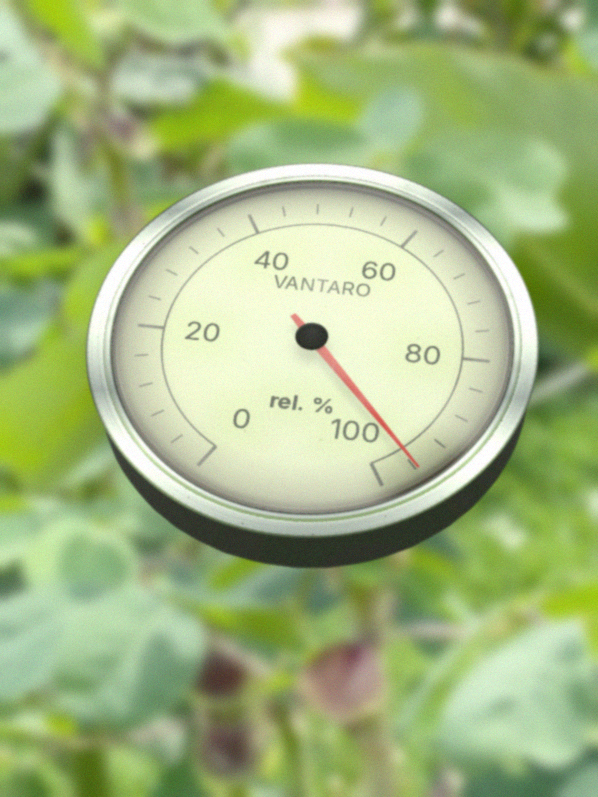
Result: 96,%
